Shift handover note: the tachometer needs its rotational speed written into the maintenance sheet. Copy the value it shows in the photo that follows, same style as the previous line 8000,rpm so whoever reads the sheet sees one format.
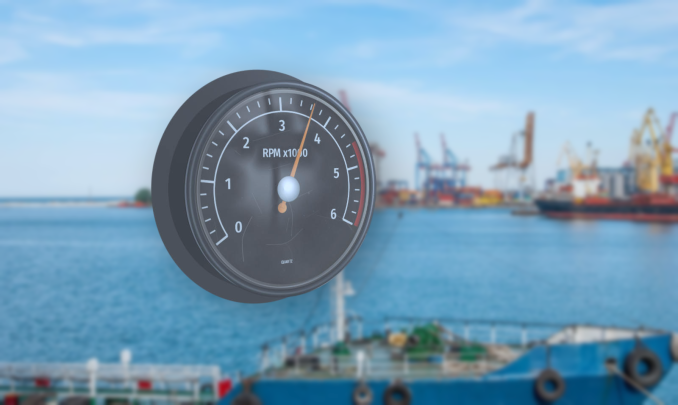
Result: 3600,rpm
